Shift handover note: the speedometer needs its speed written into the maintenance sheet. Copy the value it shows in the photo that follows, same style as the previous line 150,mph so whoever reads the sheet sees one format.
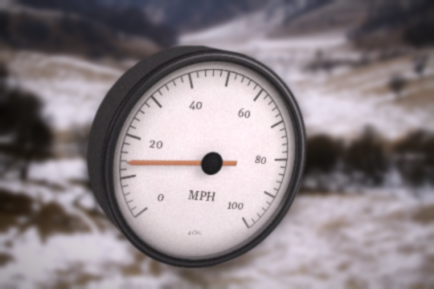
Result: 14,mph
